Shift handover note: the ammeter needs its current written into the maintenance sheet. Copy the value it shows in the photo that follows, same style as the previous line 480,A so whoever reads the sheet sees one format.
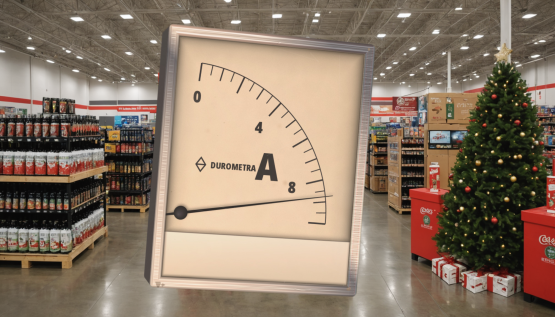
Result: 8.75,A
